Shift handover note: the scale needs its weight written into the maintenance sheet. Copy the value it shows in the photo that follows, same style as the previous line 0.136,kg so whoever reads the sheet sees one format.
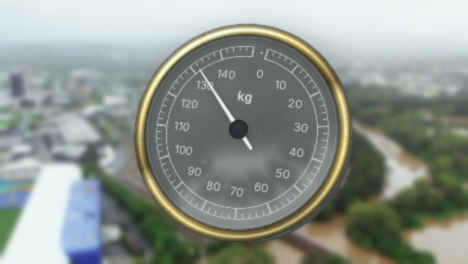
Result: 132,kg
